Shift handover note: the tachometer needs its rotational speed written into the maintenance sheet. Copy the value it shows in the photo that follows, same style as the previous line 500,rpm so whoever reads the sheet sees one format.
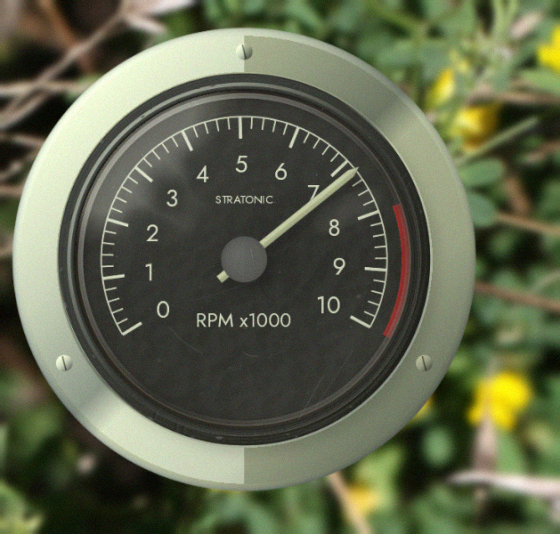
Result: 7200,rpm
